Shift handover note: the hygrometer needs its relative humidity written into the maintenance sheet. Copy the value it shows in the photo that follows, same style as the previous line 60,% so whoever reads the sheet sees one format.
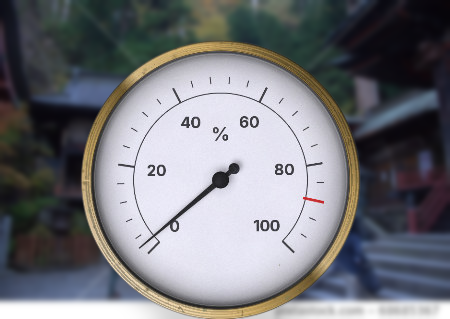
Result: 2,%
